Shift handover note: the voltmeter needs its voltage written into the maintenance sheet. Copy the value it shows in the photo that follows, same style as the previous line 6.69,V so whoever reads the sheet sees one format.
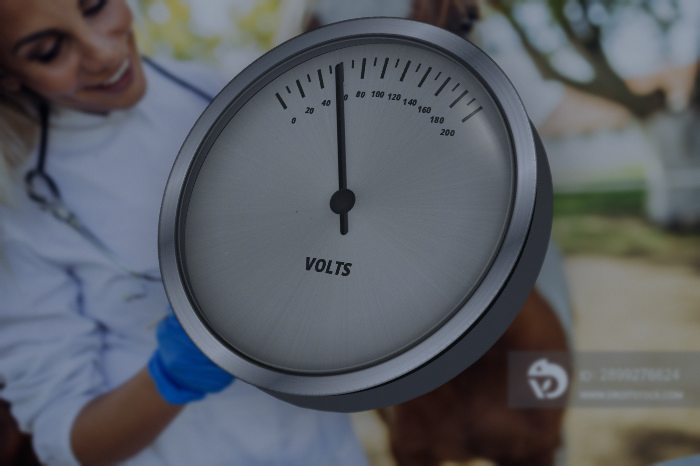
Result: 60,V
